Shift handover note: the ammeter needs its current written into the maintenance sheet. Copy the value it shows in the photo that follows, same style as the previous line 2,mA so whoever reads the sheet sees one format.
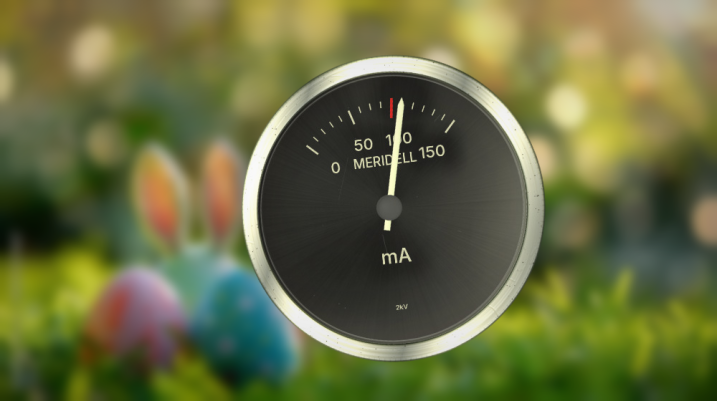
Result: 100,mA
